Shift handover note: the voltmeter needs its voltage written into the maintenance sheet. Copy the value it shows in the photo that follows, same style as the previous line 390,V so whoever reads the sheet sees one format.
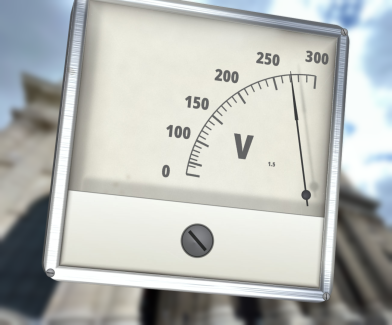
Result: 270,V
